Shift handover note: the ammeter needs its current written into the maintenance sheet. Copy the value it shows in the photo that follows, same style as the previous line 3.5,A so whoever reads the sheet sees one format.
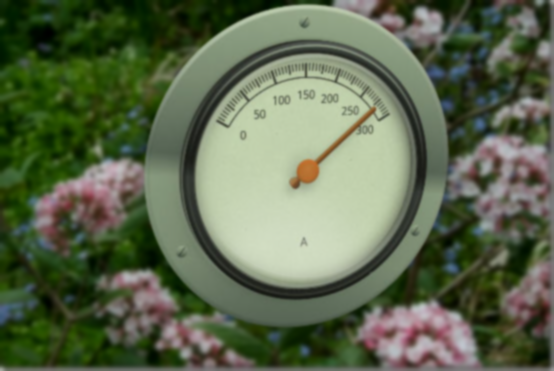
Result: 275,A
